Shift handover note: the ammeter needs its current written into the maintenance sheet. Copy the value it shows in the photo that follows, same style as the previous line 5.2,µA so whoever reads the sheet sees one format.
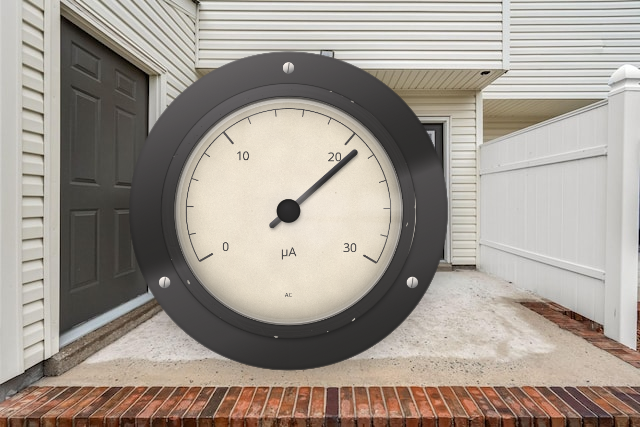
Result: 21,µA
